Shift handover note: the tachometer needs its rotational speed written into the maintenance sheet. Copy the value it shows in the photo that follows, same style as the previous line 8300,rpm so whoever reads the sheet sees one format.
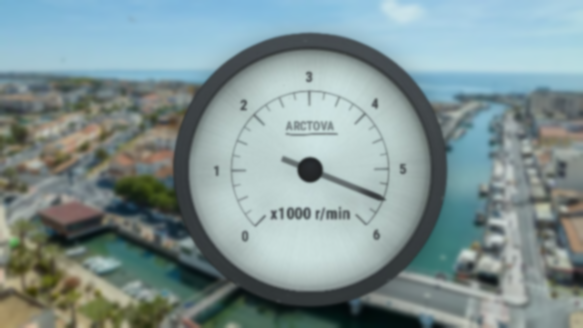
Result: 5500,rpm
